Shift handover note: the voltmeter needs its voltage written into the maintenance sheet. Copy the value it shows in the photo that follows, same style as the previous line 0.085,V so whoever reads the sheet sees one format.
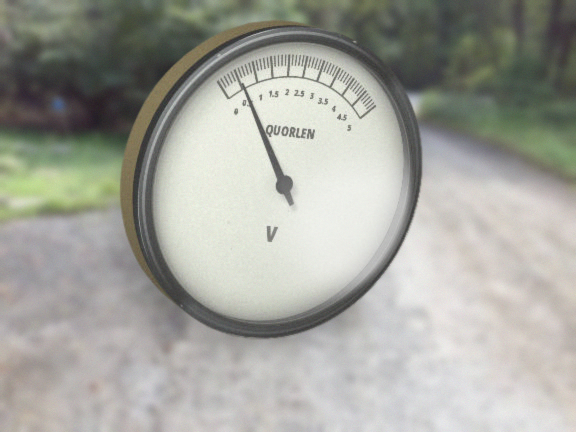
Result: 0.5,V
